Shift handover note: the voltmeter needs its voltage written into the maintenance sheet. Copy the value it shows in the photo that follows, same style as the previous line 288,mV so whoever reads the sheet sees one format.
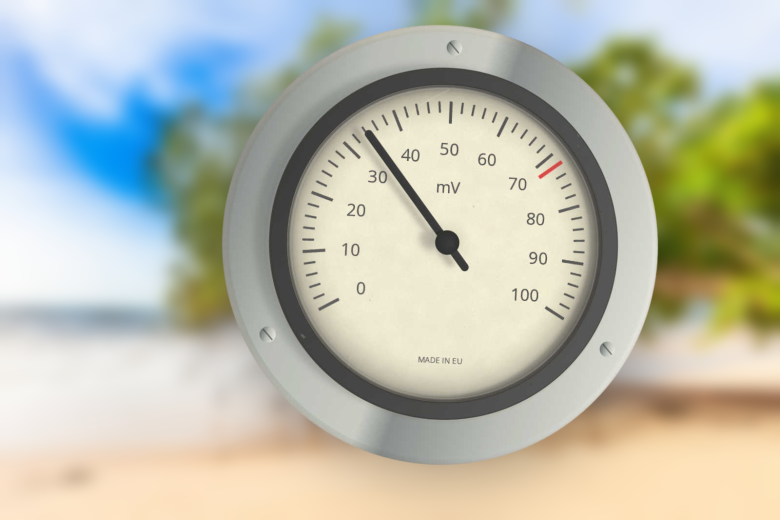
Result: 34,mV
